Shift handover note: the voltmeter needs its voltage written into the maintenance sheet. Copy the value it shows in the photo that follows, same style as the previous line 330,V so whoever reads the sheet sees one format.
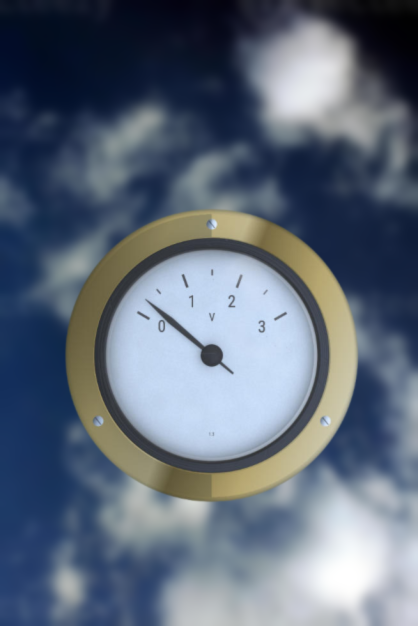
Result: 0.25,V
